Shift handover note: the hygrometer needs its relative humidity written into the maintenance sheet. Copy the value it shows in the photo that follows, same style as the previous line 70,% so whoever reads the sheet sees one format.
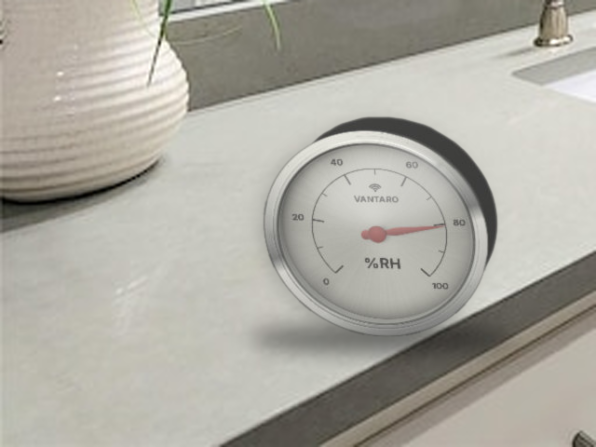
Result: 80,%
